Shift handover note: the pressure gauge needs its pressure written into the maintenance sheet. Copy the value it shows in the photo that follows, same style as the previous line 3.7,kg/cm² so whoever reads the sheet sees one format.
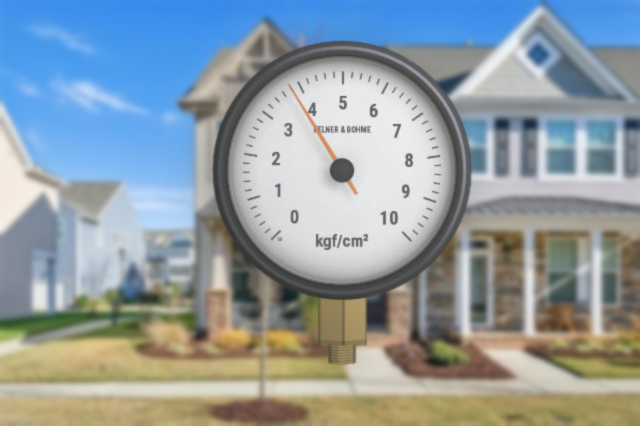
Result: 3.8,kg/cm²
